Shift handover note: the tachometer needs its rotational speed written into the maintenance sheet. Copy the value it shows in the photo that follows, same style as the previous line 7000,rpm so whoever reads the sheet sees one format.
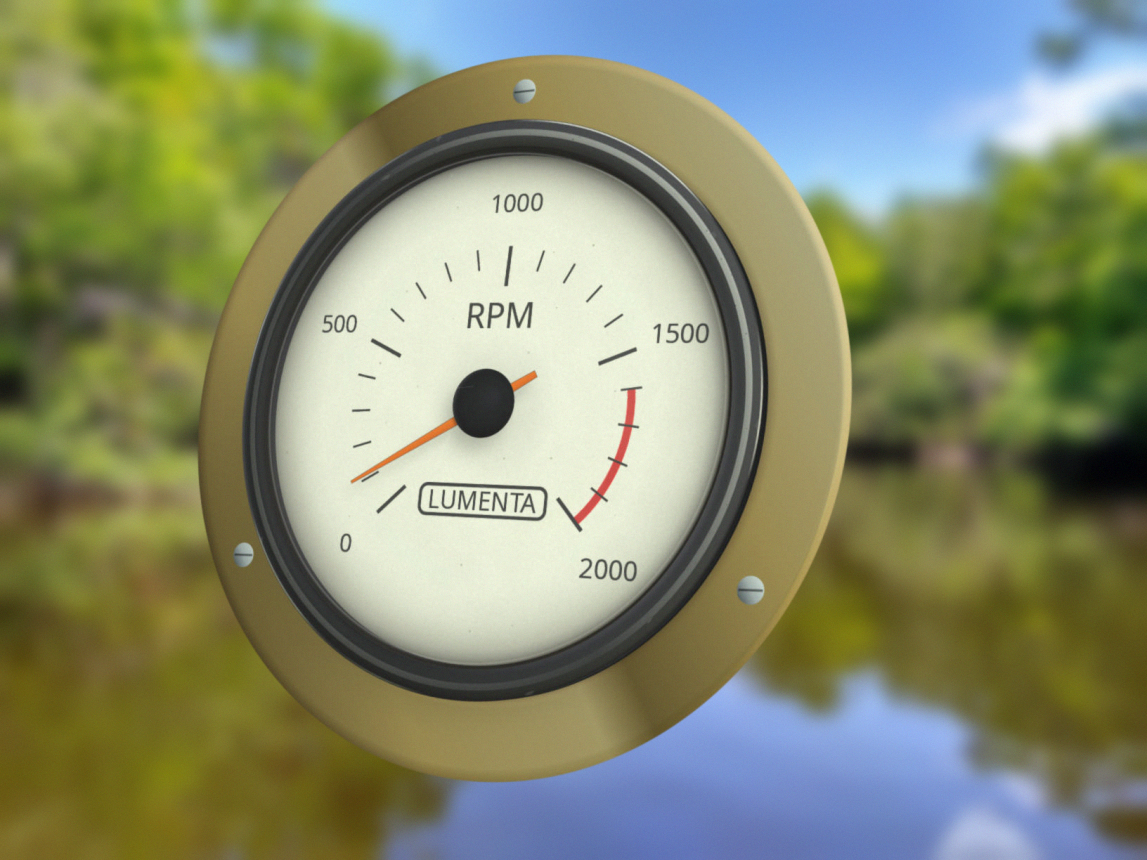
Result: 100,rpm
